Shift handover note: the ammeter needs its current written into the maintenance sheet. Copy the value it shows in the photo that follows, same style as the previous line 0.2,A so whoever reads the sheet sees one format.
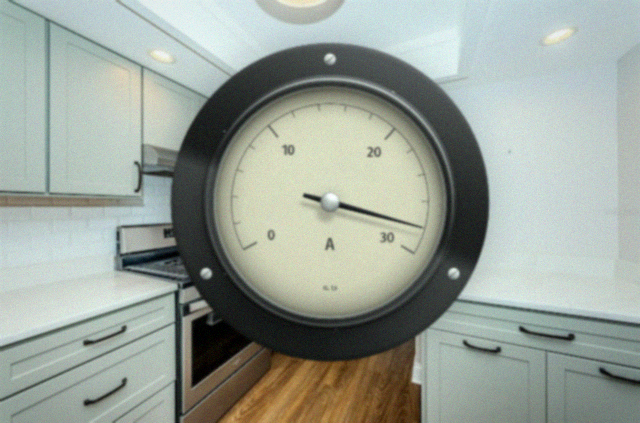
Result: 28,A
